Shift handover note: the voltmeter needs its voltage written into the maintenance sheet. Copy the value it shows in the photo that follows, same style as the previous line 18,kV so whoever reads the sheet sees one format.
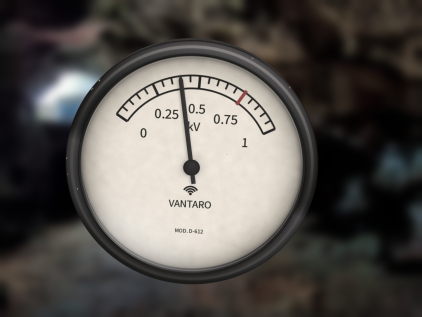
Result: 0.4,kV
